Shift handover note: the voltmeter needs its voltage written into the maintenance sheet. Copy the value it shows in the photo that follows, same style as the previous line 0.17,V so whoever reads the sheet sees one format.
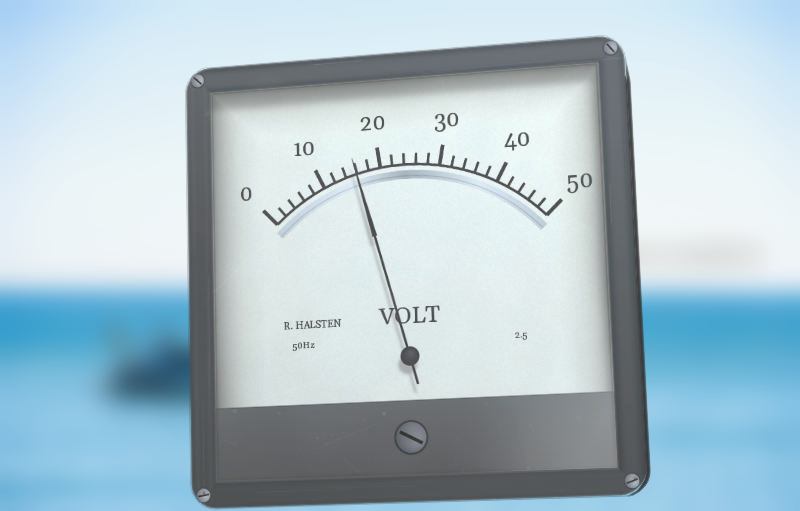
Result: 16,V
